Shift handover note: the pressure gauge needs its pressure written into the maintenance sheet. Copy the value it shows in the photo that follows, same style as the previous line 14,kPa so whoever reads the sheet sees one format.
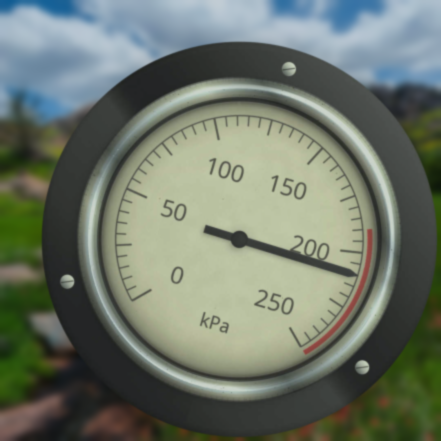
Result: 210,kPa
